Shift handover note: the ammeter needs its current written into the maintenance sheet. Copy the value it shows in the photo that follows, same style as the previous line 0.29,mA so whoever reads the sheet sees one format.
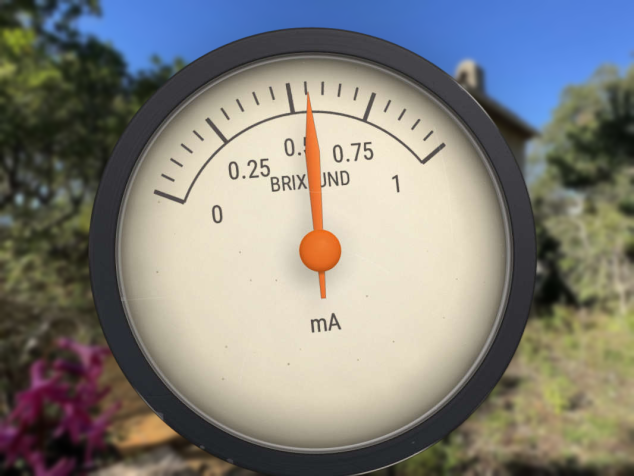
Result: 0.55,mA
